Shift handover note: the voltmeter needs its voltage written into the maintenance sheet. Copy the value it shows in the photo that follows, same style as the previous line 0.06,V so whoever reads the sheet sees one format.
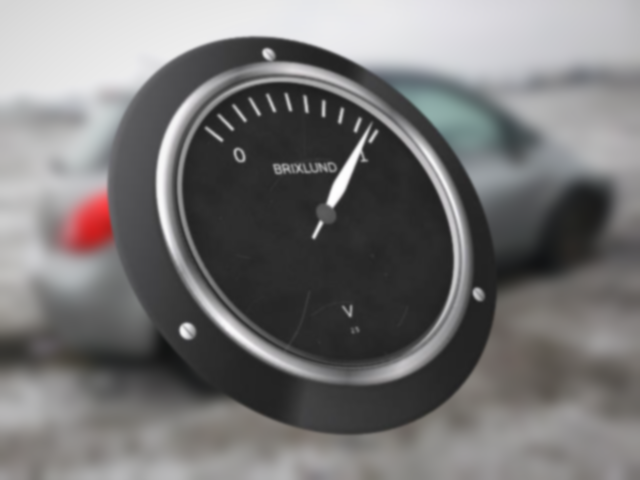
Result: 0.95,V
